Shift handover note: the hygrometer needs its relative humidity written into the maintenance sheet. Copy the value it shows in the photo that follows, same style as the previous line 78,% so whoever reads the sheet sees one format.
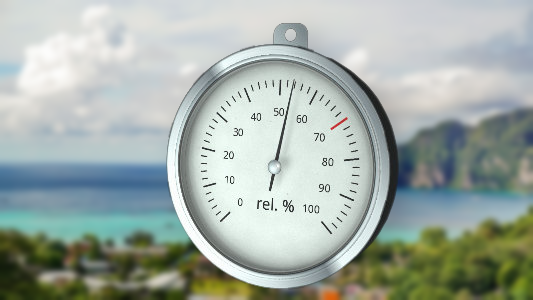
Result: 54,%
